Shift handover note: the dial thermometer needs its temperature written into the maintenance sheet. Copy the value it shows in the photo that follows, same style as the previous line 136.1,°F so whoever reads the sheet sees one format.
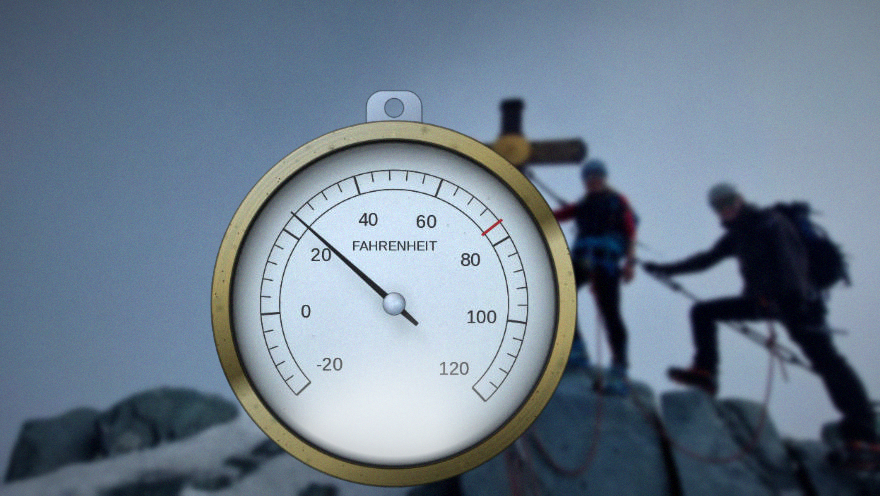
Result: 24,°F
